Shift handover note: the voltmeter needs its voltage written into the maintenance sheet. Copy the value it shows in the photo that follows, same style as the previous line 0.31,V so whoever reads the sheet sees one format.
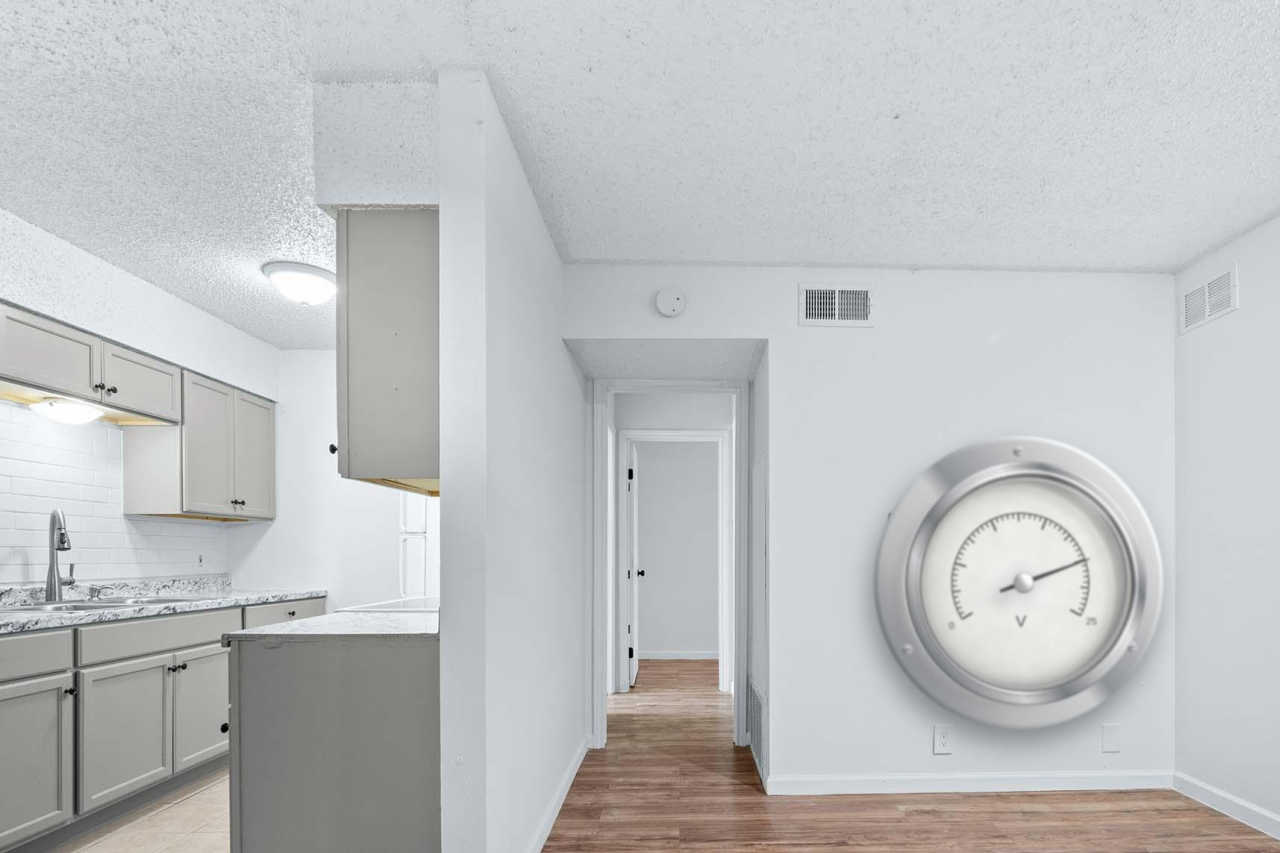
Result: 20,V
